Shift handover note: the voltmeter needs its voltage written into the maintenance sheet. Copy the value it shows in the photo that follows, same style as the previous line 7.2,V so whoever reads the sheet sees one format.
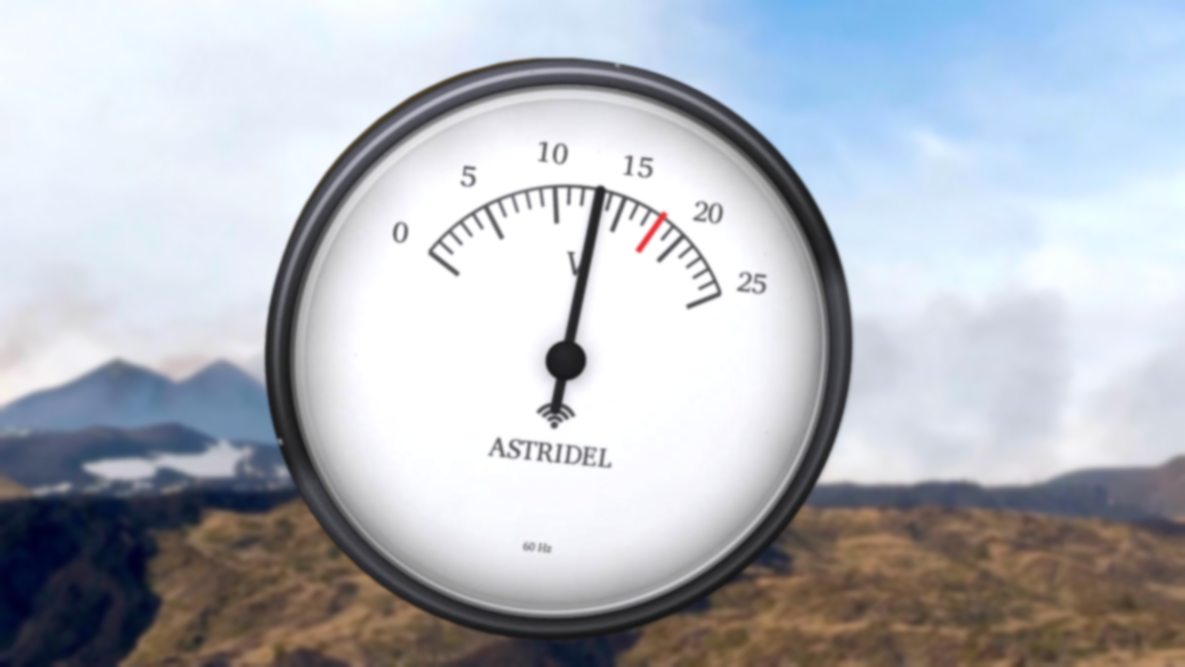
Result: 13,V
